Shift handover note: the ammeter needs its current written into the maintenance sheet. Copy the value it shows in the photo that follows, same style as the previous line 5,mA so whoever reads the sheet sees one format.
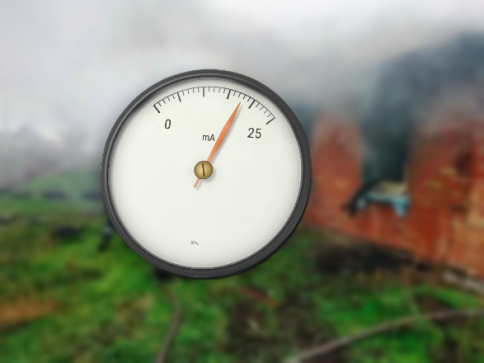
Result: 18,mA
